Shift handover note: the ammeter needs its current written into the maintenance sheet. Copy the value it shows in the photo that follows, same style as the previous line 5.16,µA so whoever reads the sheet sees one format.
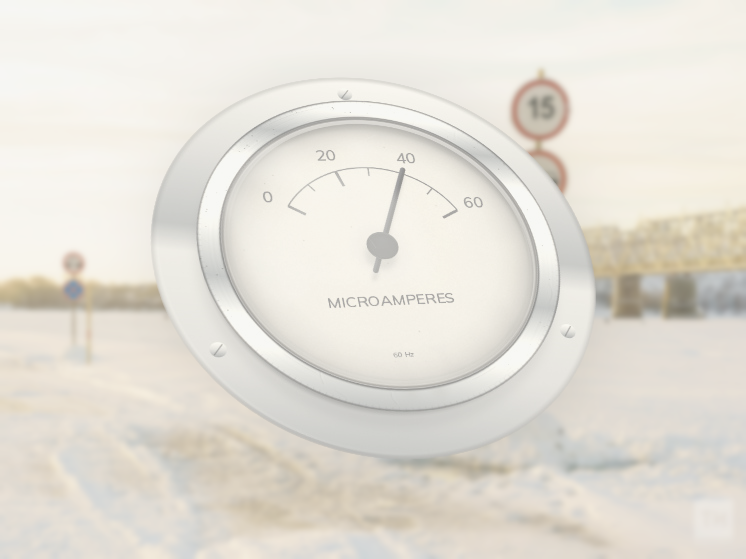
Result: 40,µA
